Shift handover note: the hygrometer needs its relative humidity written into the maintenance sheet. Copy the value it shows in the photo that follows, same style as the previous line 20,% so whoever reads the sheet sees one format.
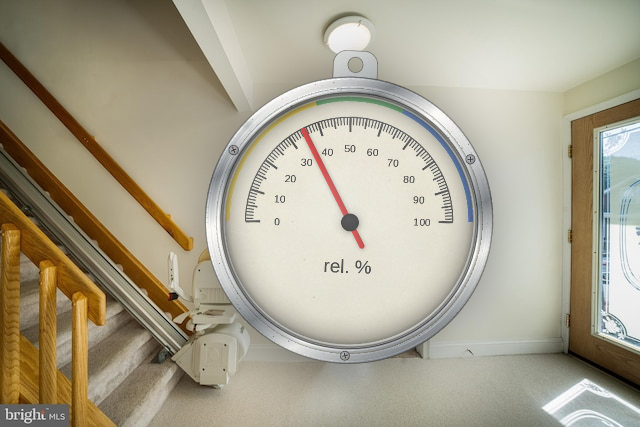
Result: 35,%
